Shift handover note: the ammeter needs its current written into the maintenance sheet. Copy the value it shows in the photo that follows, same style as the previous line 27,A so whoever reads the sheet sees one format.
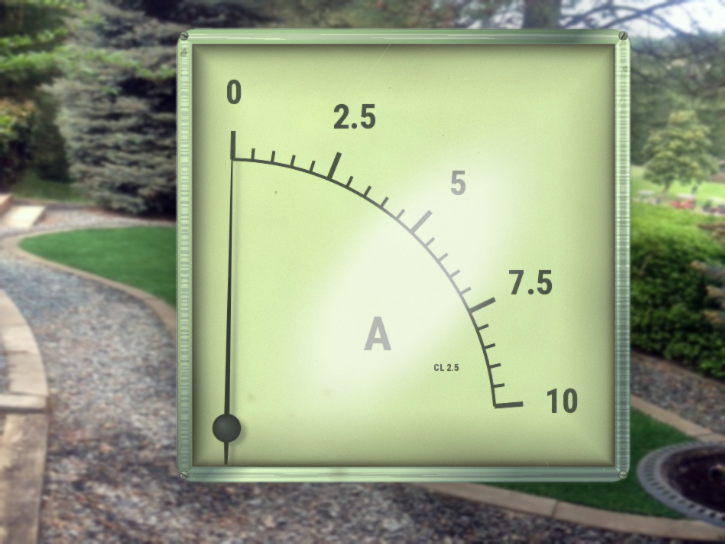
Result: 0,A
